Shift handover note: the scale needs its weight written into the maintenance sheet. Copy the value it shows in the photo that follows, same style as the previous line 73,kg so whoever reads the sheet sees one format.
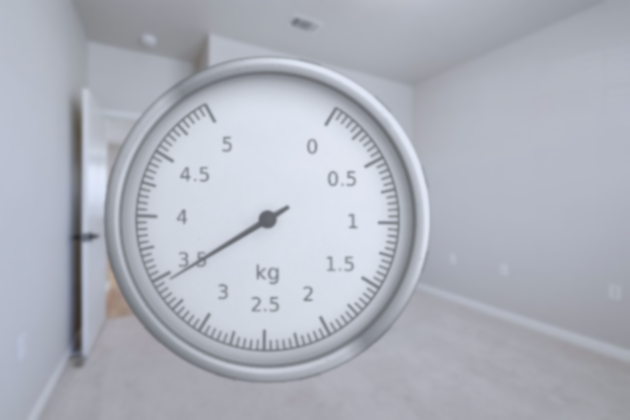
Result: 3.45,kg
